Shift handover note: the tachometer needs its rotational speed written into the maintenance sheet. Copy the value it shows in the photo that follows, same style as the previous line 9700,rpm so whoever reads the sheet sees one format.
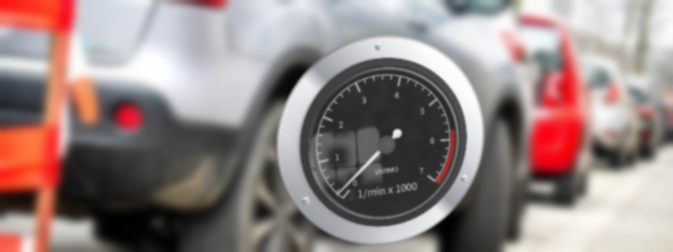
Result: 200,rpm
